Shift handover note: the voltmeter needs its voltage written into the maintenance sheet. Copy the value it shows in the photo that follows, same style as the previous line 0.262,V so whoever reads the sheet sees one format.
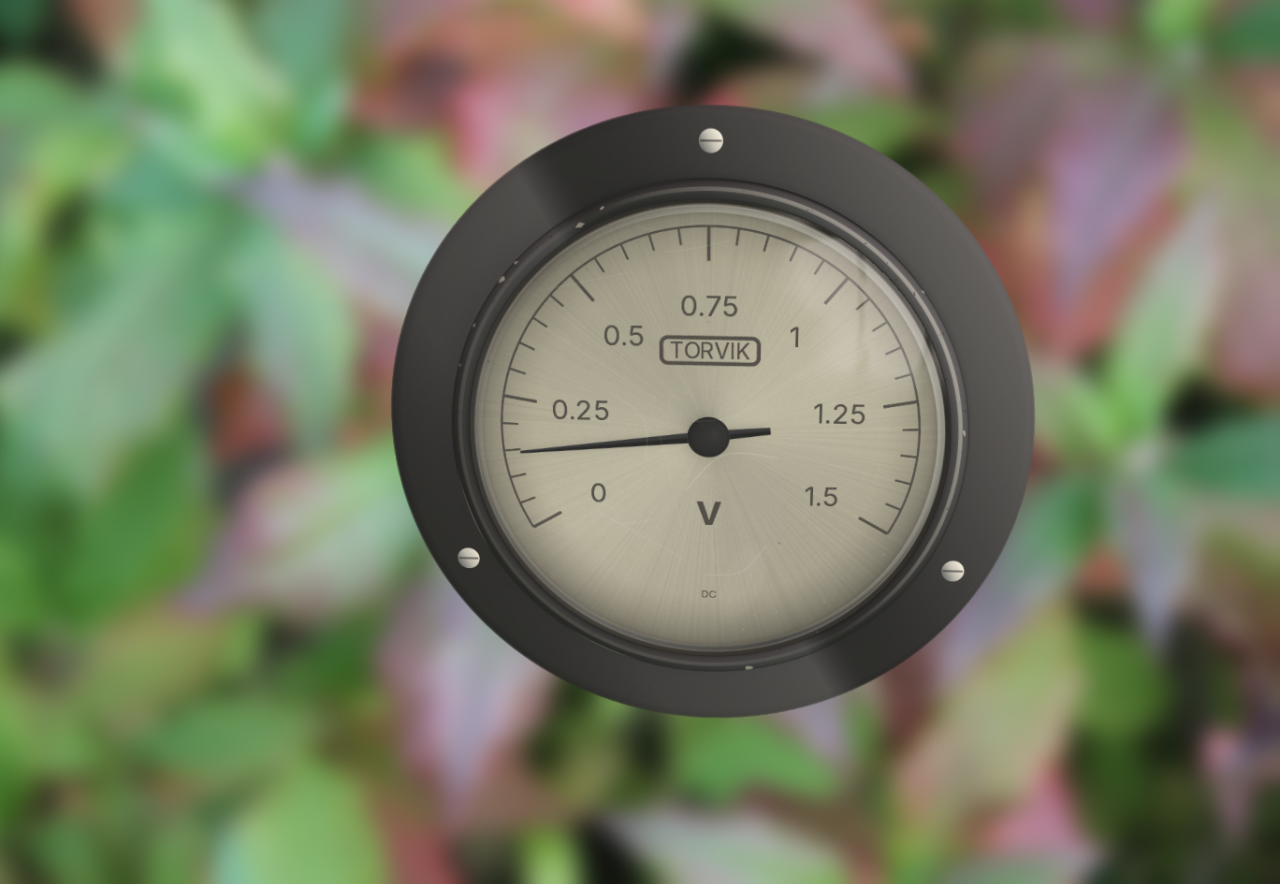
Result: 0.15,V
